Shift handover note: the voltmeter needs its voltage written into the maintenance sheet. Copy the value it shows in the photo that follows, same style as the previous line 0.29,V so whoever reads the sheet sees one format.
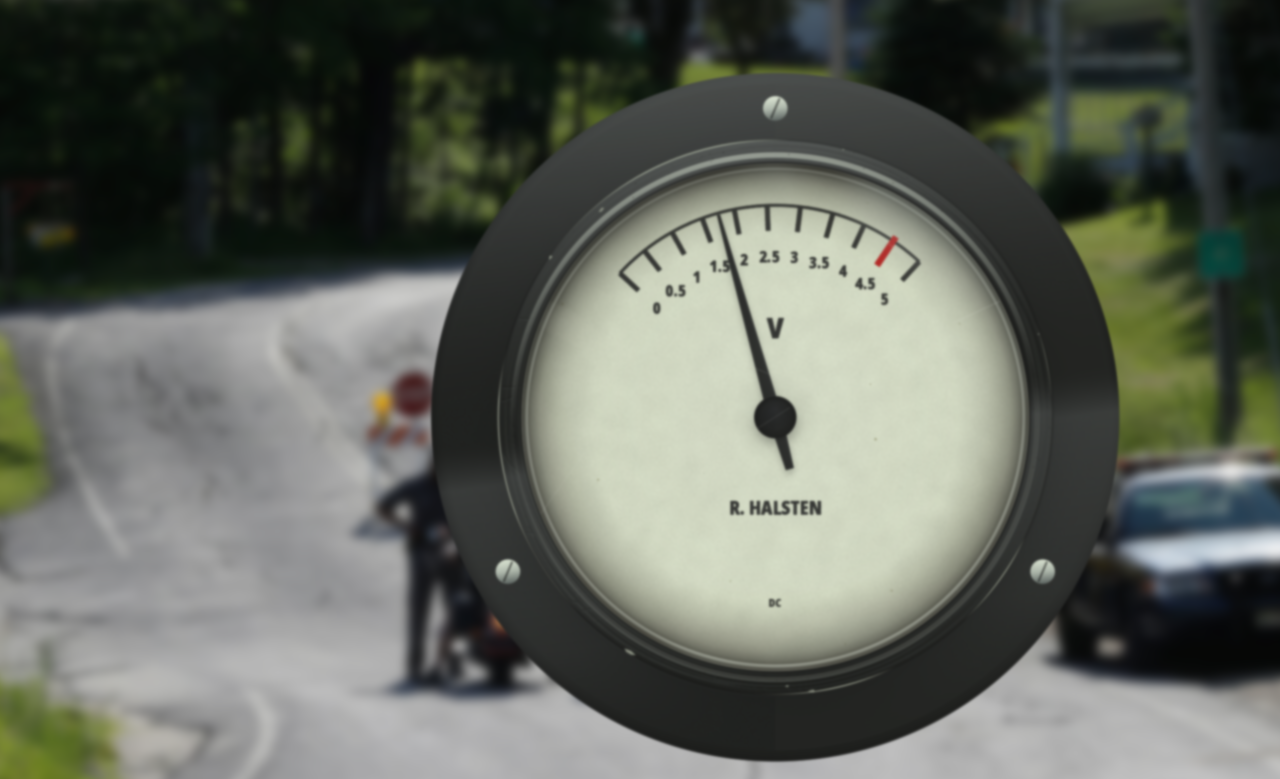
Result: 1.75,V
